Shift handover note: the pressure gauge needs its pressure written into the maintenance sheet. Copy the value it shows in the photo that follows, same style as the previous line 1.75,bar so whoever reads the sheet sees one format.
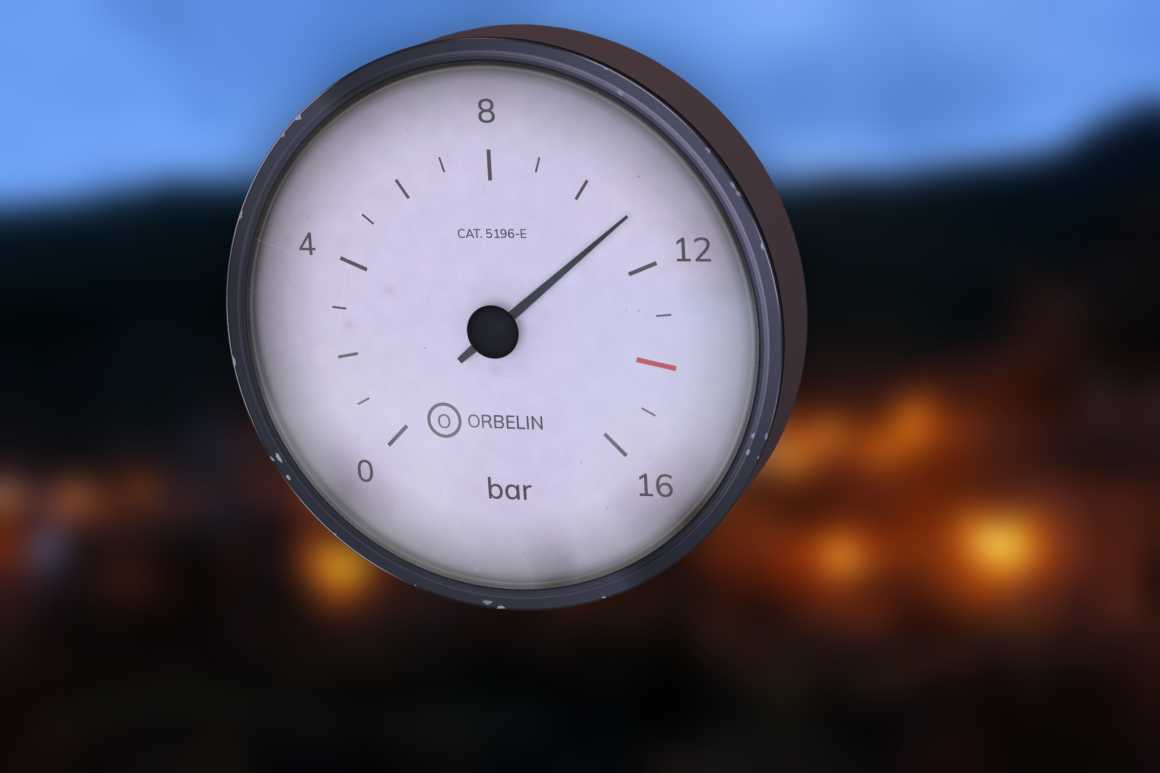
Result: 11,bar
